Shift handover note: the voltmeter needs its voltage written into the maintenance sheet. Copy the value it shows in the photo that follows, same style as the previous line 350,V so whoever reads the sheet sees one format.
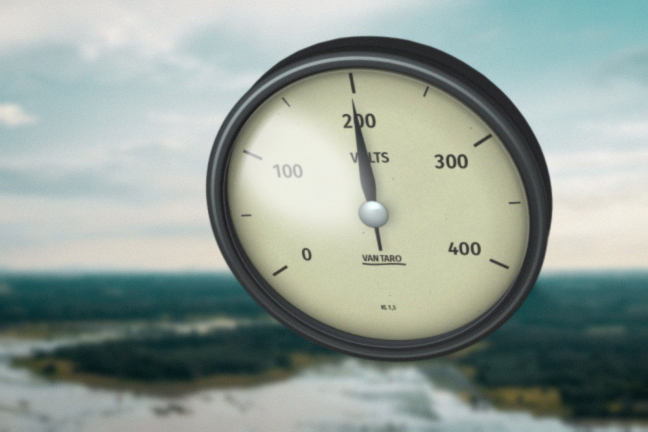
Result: 200,V
